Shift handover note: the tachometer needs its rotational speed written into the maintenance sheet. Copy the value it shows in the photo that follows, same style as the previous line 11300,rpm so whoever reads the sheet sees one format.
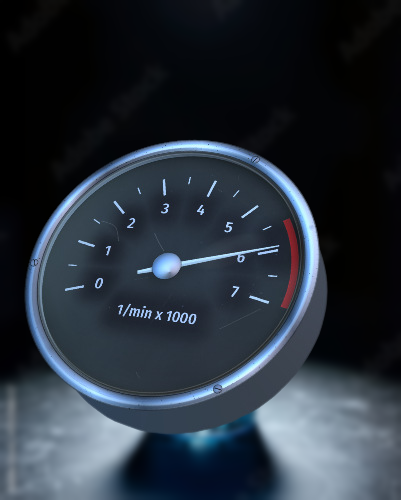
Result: 6000,rpm
